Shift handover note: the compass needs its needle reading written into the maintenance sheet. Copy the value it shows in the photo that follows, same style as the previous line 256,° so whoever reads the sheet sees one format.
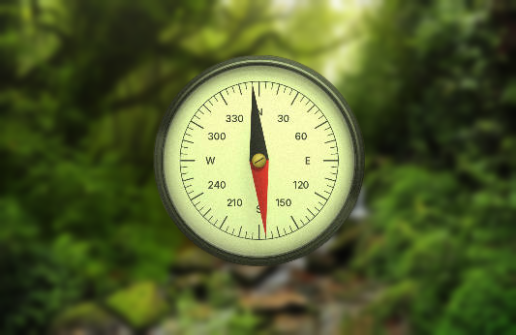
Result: 175,°
